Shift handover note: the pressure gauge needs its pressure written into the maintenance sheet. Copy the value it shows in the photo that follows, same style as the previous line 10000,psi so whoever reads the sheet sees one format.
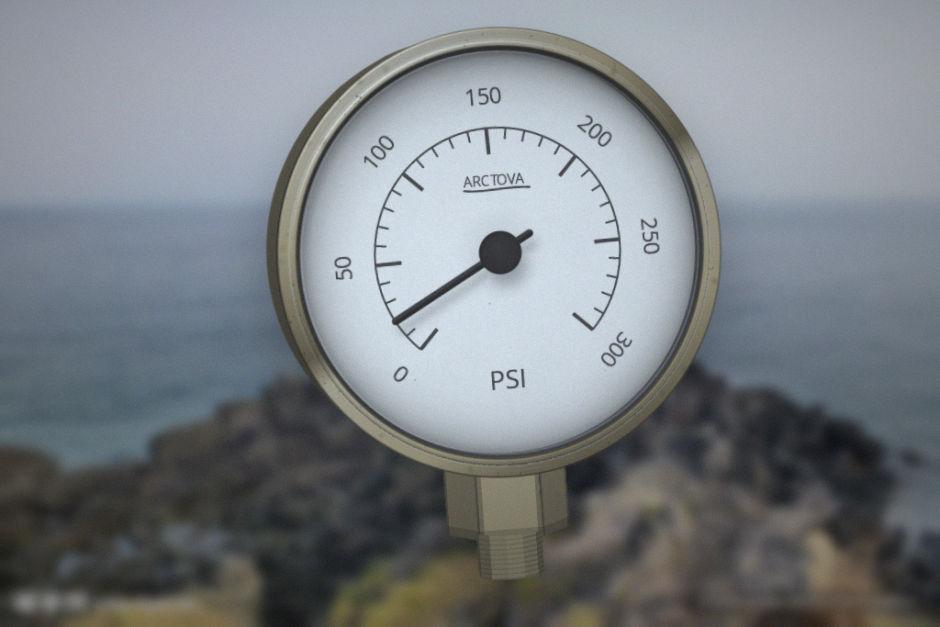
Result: 20,psi
